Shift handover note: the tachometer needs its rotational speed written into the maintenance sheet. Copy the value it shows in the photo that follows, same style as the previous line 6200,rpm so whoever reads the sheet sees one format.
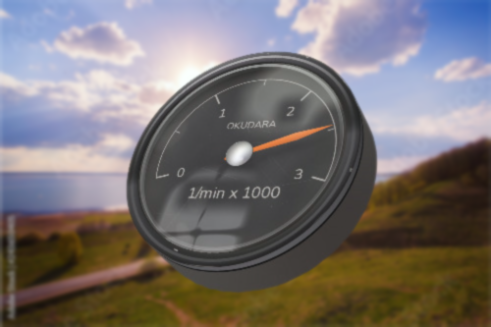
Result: 2500,rpm
